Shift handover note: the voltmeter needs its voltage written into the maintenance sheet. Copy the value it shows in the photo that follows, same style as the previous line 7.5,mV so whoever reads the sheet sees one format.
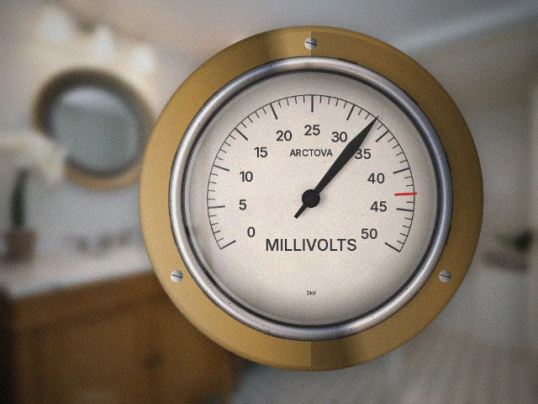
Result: 33,mV
